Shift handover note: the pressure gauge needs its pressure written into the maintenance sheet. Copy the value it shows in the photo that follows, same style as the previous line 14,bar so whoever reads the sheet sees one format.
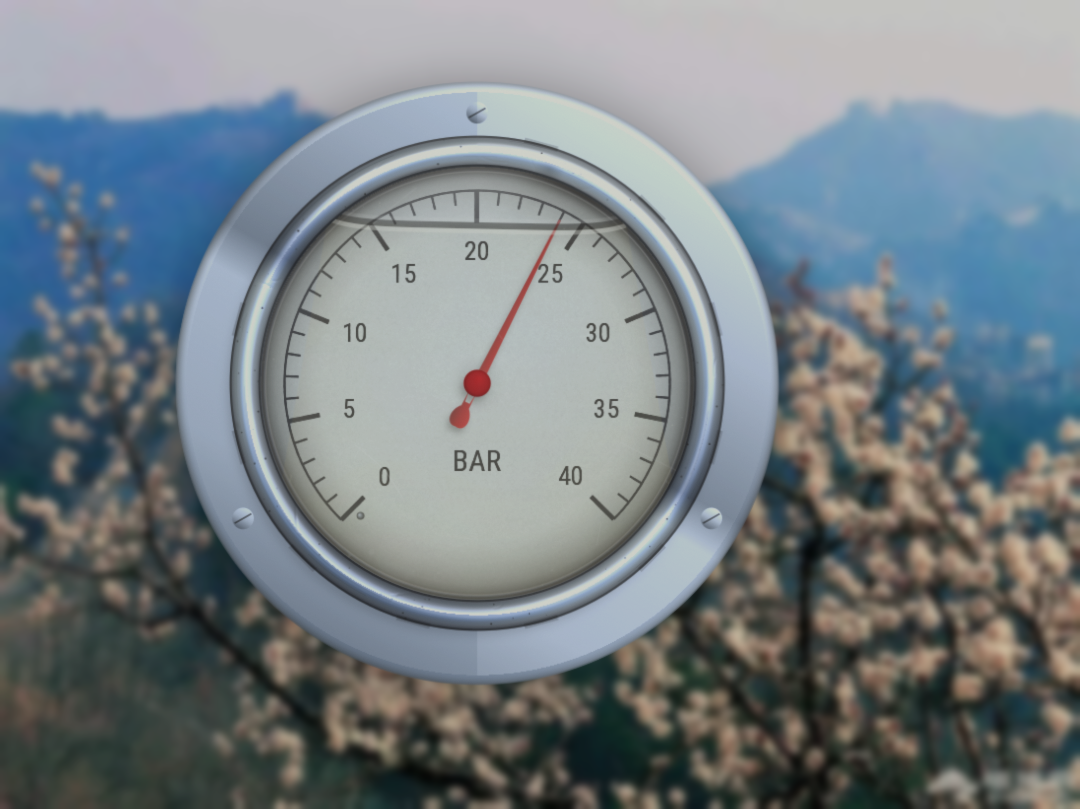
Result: 24,bar
